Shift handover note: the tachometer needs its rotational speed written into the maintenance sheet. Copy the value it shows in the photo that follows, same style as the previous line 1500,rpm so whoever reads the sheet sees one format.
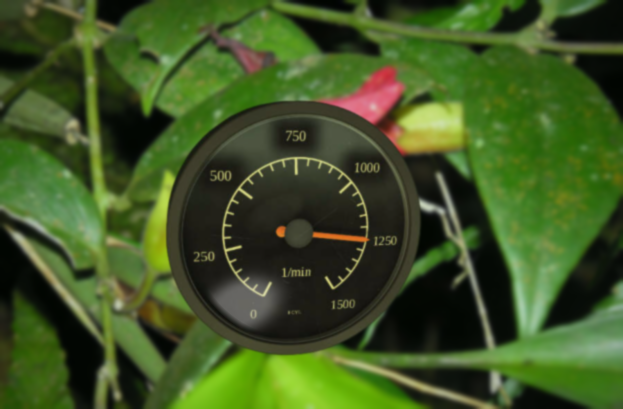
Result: 1250,rpm
